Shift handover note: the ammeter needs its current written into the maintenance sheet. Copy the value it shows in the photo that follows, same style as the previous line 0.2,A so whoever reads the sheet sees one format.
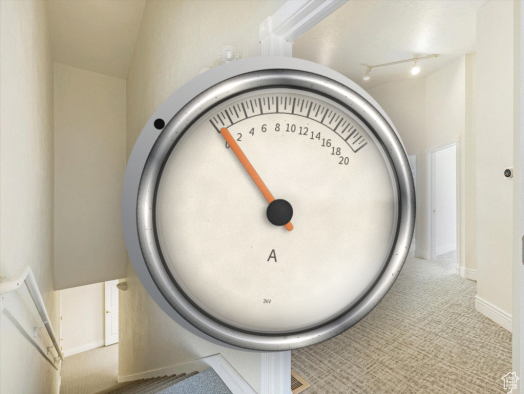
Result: 0.5,A
